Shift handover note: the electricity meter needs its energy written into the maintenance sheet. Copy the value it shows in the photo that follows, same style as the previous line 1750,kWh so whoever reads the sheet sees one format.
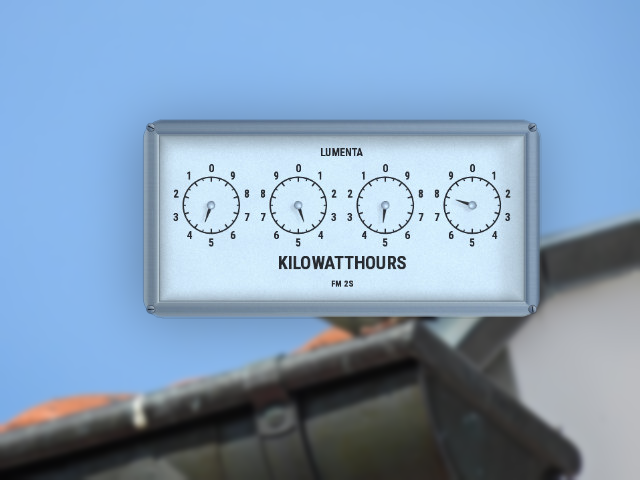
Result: 4448,kWh
